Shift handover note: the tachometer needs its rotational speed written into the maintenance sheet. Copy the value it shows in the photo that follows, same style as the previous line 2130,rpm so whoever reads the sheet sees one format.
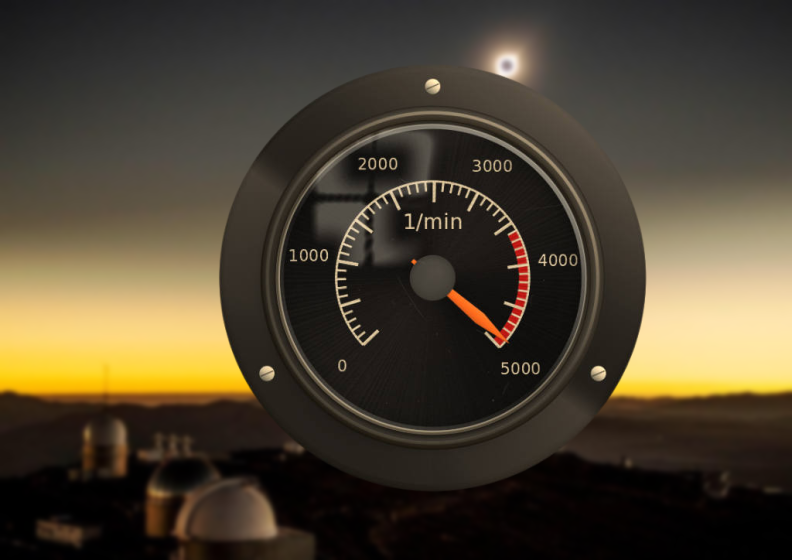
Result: 4900,rpm
